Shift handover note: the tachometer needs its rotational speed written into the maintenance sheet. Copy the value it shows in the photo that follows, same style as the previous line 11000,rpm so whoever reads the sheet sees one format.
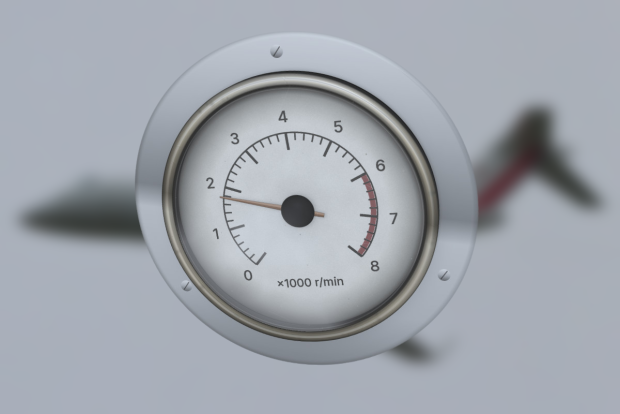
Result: 1800,rpm
